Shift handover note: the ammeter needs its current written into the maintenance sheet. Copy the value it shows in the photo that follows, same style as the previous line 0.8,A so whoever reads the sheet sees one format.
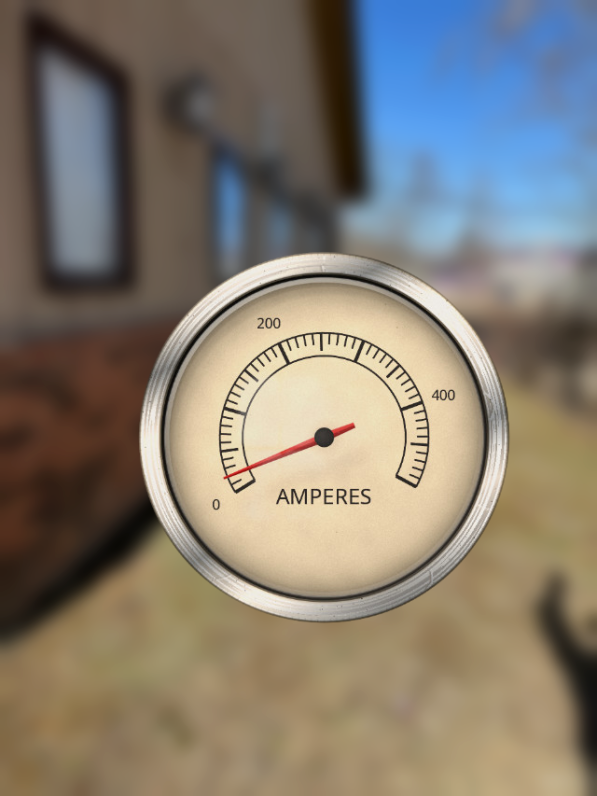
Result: 20,A
